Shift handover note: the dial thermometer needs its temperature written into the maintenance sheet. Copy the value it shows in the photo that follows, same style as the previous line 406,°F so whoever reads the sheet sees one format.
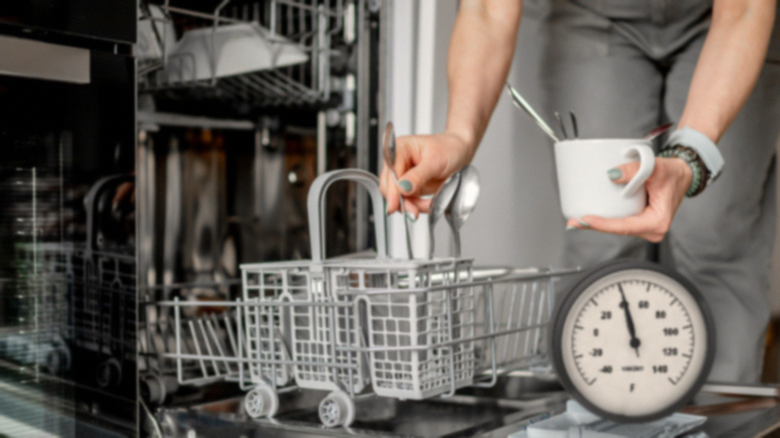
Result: 40,°F
